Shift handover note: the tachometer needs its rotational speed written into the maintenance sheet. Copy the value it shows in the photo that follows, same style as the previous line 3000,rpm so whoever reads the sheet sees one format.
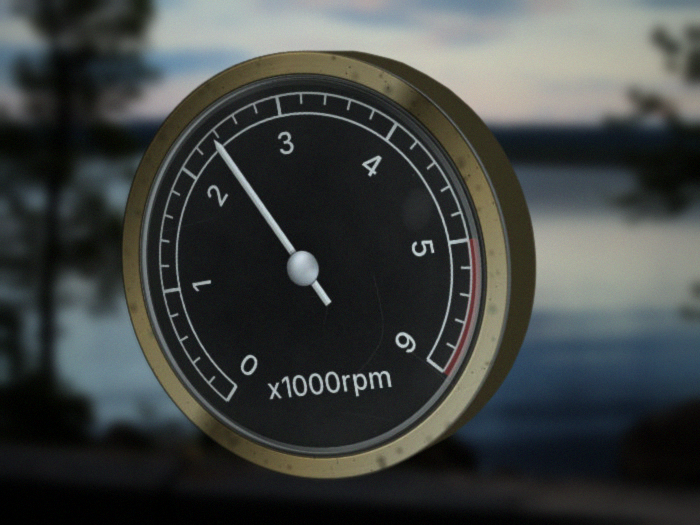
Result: 2400,rpm
